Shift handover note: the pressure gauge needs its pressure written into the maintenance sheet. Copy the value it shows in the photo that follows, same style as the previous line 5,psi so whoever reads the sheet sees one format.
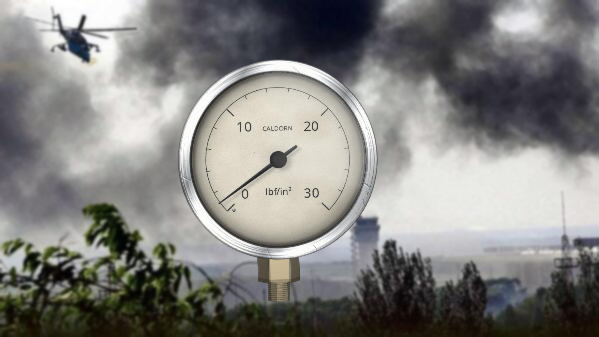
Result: 1,psi
